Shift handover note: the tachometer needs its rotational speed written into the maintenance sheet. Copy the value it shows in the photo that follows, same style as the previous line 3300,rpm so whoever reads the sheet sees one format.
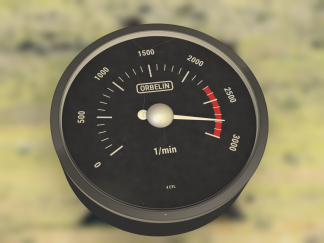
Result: 2800,rpm
